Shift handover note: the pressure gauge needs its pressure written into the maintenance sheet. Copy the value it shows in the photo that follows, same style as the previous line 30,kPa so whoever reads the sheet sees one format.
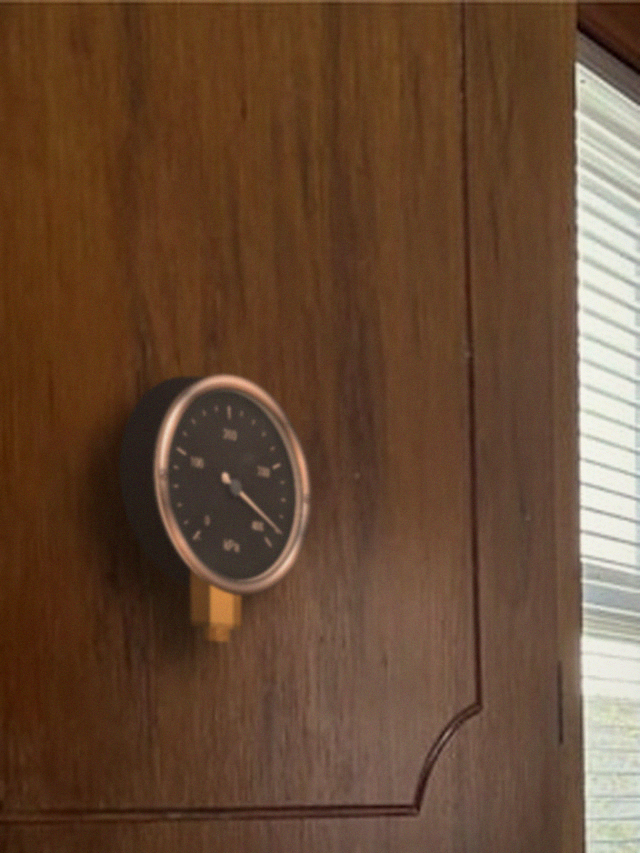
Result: 380,kPa
